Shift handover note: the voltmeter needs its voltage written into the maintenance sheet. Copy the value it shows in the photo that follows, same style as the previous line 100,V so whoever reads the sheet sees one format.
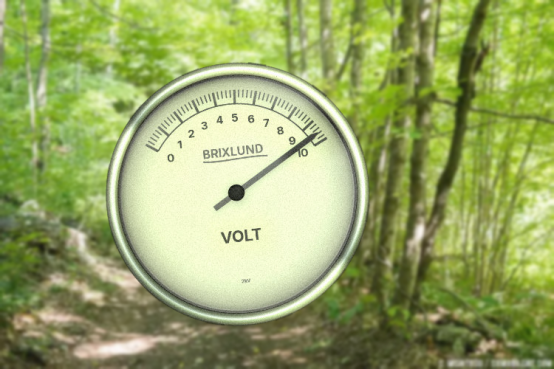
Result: 9.6,V
